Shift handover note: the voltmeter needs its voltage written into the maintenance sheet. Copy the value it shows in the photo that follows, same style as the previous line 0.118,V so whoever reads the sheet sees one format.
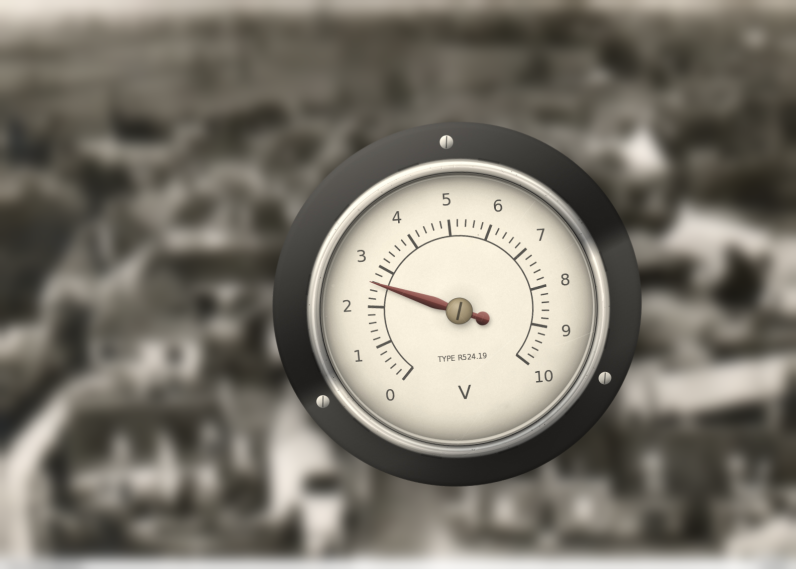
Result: 2.6,V
